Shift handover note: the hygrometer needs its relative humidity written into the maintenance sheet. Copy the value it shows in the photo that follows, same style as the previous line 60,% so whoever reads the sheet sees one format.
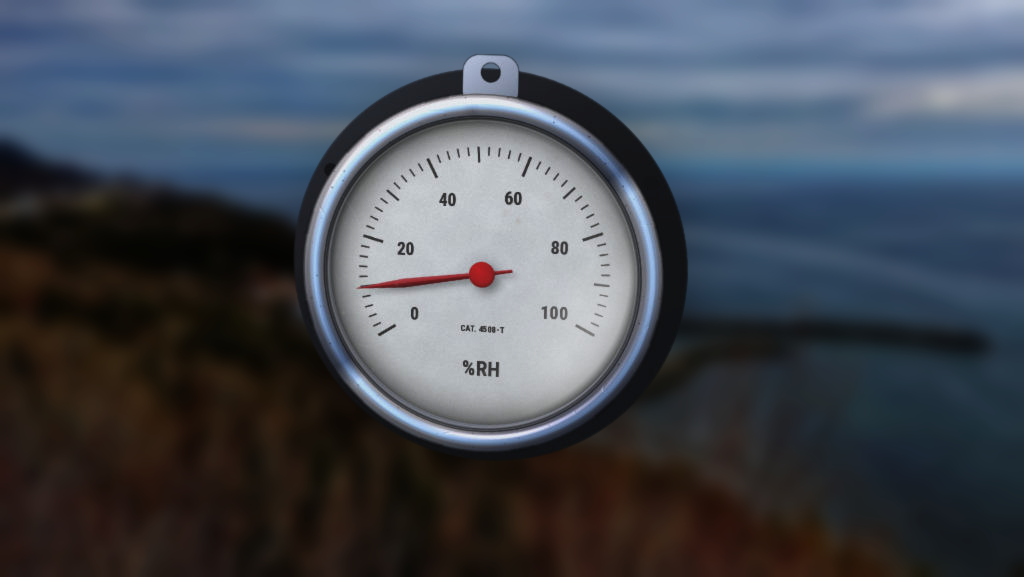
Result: 10,%
